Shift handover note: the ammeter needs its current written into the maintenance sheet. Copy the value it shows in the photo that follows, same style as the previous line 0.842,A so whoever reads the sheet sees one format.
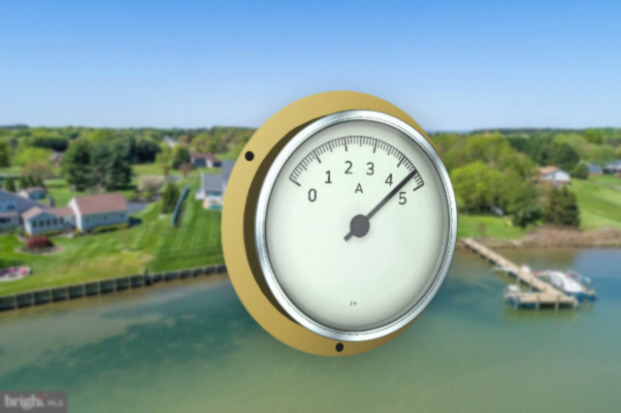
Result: 4.5,A
